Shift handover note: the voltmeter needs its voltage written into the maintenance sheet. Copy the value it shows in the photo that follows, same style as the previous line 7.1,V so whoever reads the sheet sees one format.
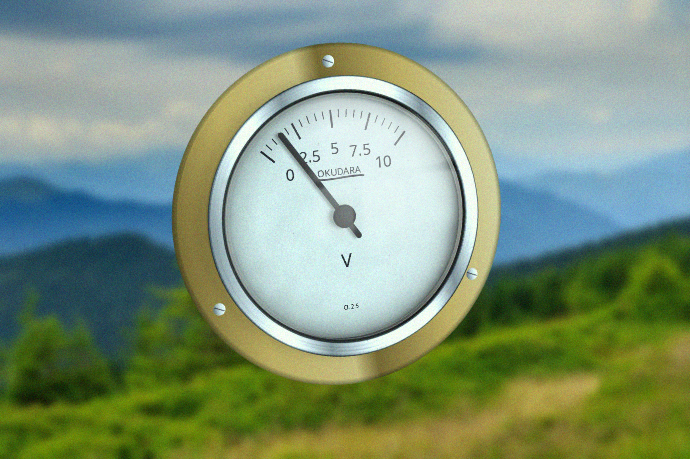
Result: 1.5,V
